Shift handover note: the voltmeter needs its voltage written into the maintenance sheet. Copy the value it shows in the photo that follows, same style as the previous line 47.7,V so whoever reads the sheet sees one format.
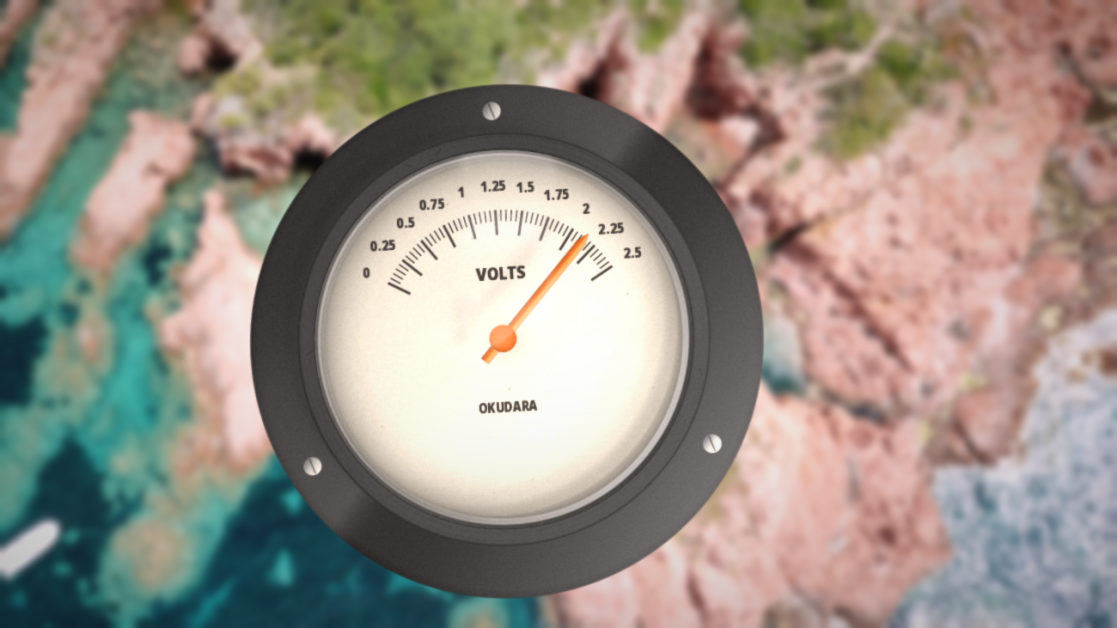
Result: 2.15,V
